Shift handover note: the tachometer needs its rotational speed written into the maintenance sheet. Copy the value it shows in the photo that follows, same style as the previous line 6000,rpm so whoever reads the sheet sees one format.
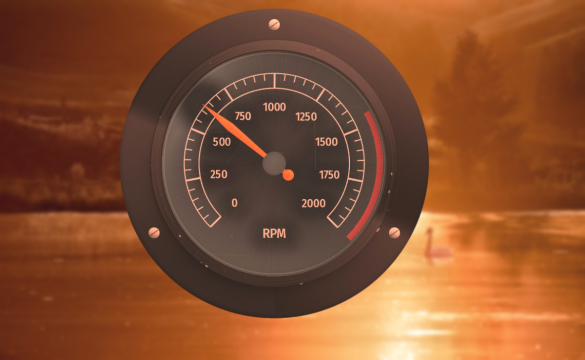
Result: 625,rpm
